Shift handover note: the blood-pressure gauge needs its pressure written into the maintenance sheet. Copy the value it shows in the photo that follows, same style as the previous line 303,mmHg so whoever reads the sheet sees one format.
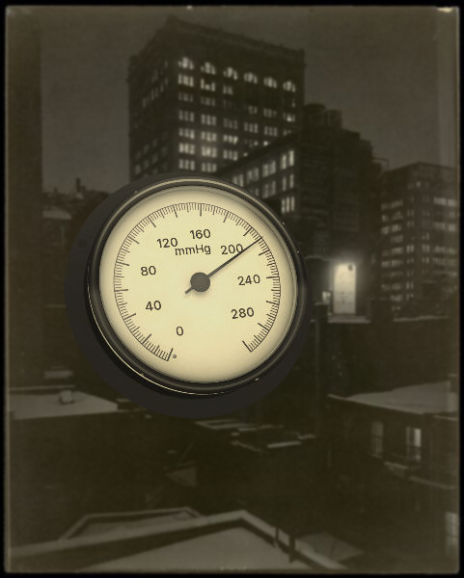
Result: 210,mmHg
